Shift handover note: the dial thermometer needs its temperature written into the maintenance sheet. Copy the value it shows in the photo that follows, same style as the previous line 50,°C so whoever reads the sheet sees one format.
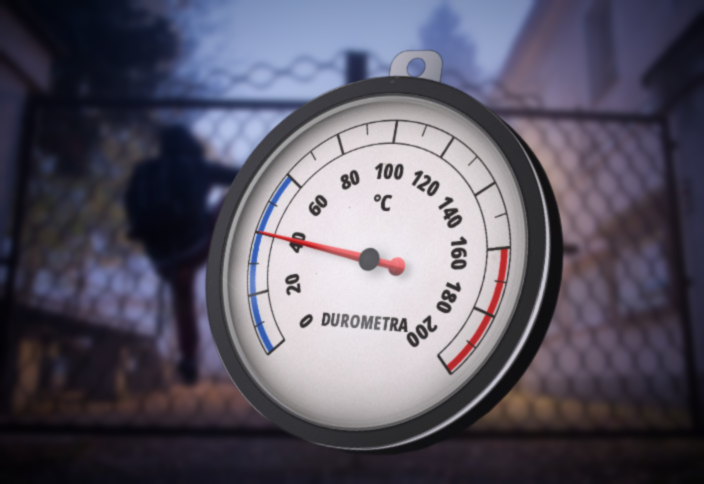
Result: 40,°C
